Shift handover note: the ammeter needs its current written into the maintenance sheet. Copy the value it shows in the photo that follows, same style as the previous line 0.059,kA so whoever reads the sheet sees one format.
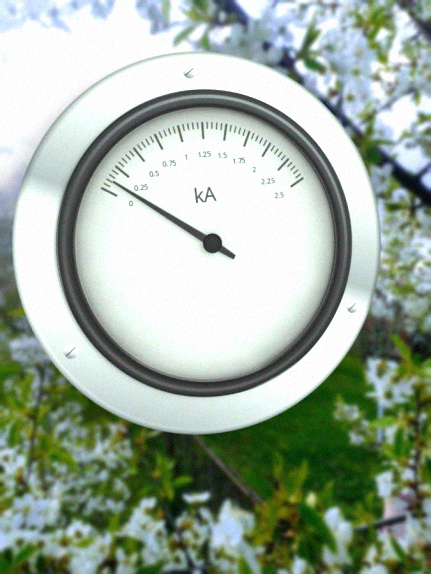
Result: 0.1,kA
